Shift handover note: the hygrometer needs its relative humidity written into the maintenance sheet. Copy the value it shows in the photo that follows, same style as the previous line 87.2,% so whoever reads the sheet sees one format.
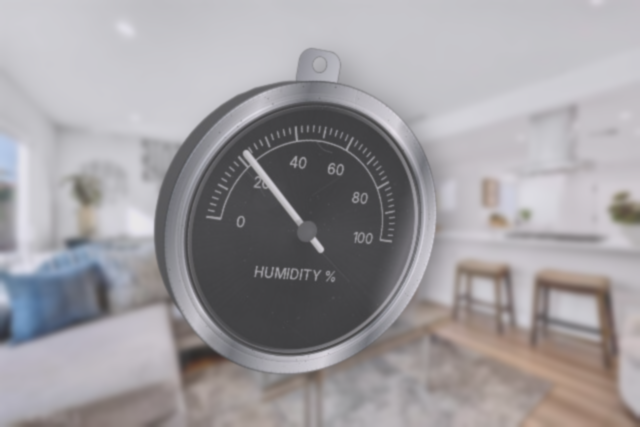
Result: 22,%
